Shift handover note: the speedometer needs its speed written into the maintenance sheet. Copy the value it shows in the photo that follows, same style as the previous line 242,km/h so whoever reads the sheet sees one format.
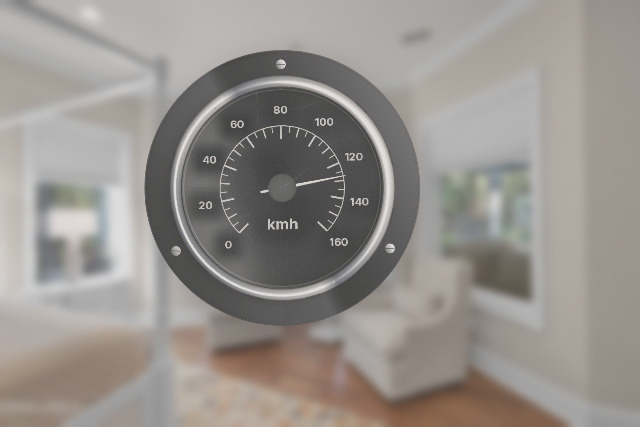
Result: 127.5,km/h
